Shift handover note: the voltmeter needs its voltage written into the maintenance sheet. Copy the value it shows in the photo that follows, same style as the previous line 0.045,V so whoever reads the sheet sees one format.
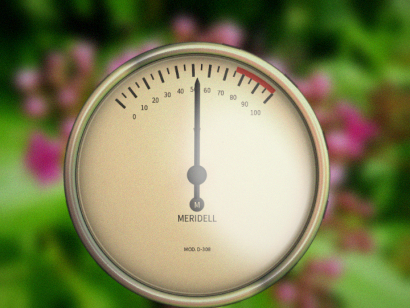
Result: 52.5,V
